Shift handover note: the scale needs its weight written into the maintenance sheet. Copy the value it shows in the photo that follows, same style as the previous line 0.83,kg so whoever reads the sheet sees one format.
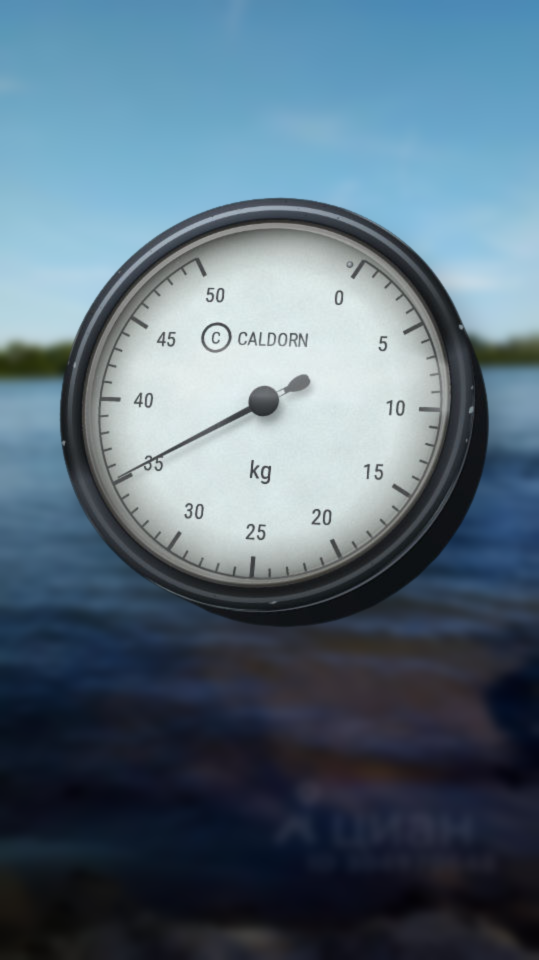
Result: 35,kg
